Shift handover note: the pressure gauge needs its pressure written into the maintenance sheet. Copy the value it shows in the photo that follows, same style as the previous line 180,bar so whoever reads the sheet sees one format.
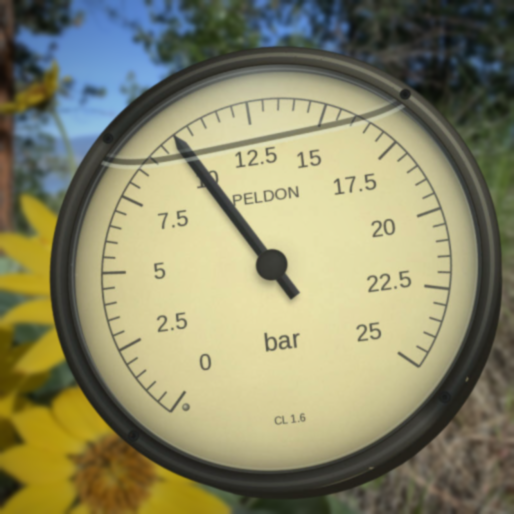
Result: 10,bar
